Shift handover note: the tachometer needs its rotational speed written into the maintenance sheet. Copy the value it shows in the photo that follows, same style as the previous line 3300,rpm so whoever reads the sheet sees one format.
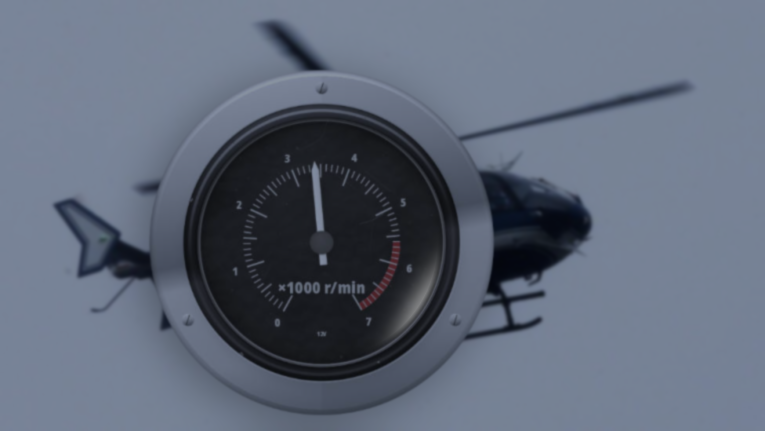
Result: 3400,rpm
